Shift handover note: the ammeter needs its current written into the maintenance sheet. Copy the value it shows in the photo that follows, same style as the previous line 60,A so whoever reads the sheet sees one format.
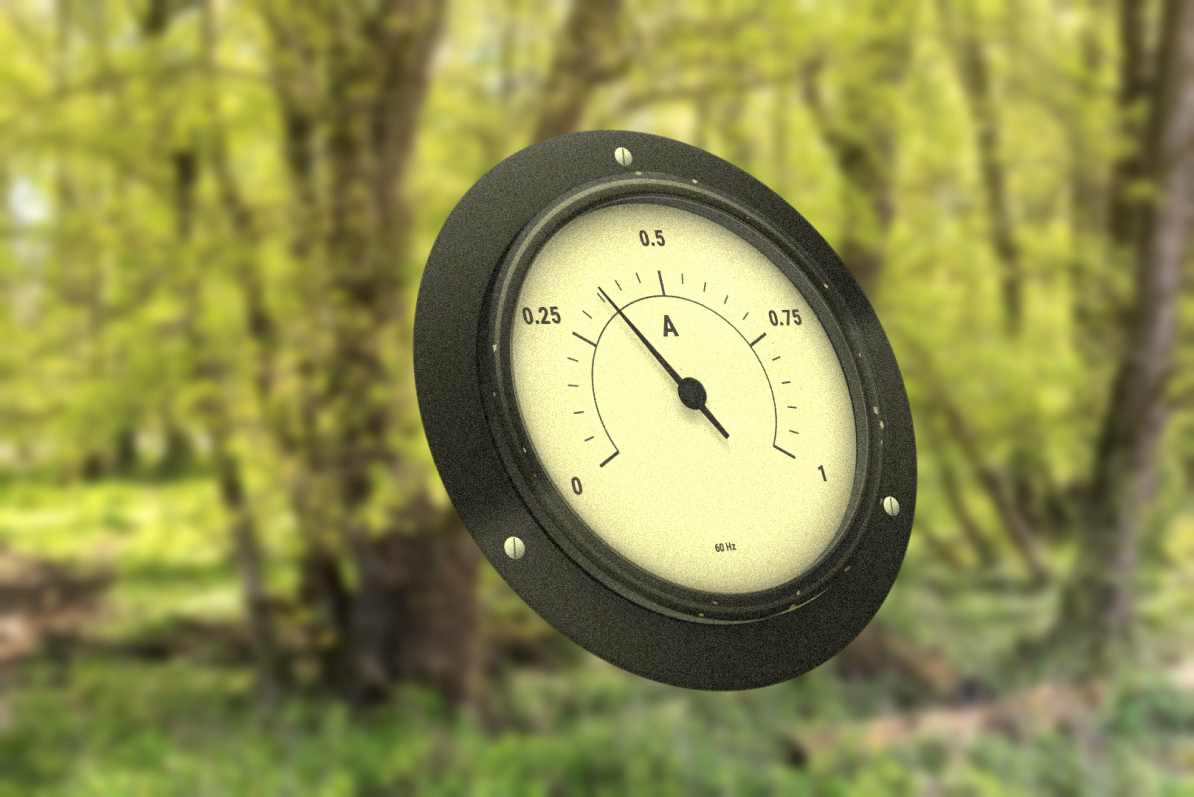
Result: 0.35,A
